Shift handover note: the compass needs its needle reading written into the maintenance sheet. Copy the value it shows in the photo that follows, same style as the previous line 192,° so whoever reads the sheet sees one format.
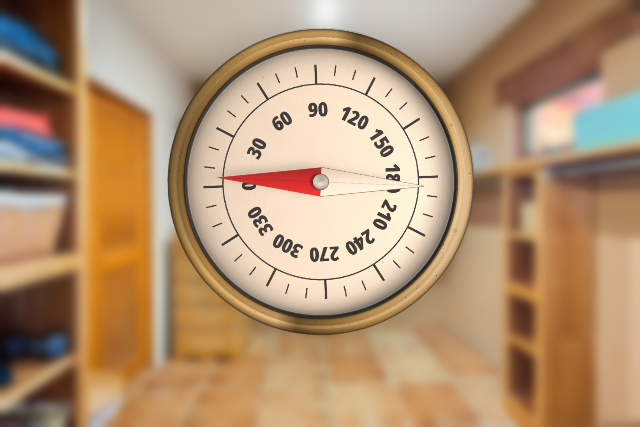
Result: 5,°
